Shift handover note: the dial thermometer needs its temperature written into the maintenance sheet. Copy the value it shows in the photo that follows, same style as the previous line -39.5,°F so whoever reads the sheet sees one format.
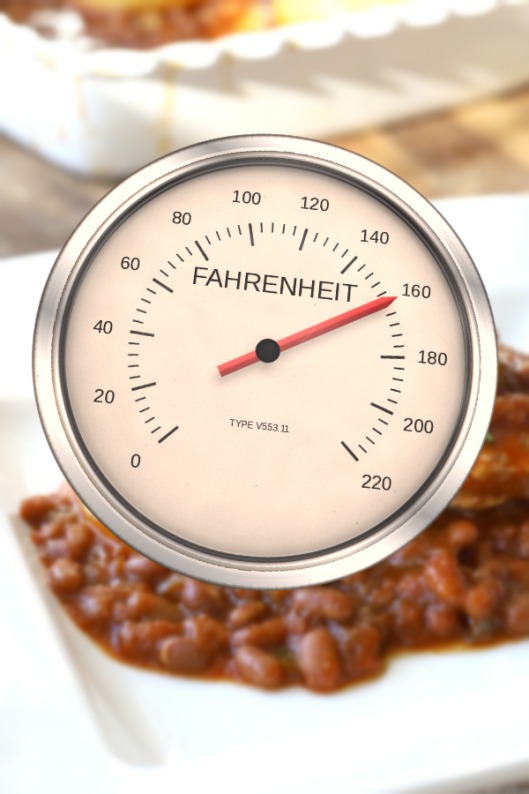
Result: 160,°F
